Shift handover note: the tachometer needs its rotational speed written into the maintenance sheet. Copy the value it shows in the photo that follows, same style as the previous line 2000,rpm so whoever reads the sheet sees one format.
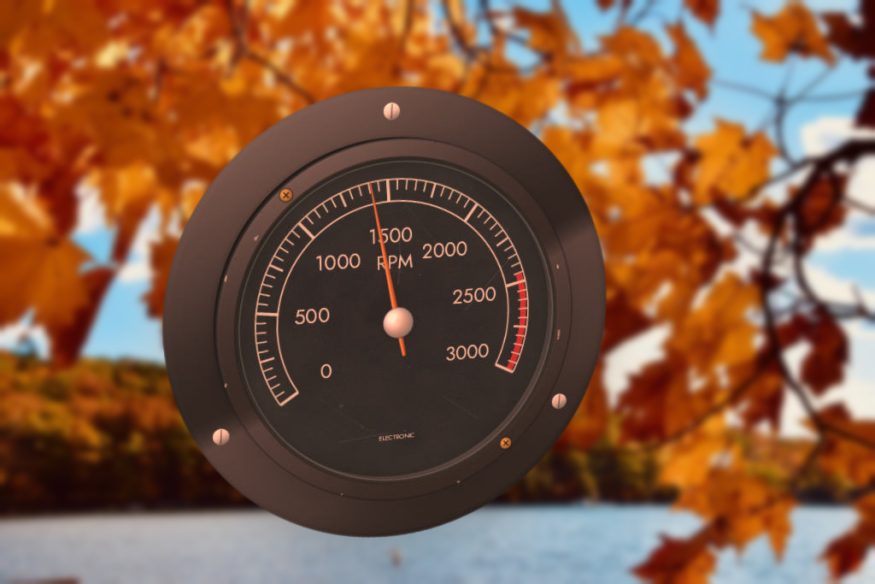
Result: 1400,rpm
